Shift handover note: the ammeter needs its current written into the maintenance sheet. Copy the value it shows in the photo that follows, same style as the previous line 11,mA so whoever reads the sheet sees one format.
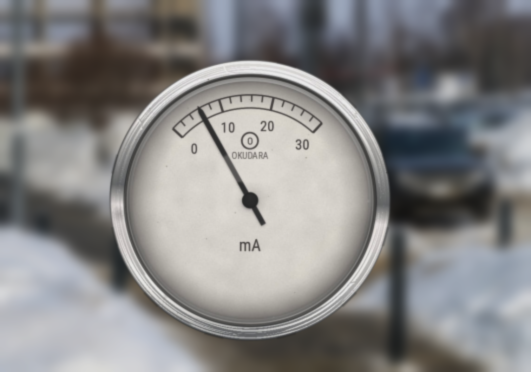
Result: 6,mA
